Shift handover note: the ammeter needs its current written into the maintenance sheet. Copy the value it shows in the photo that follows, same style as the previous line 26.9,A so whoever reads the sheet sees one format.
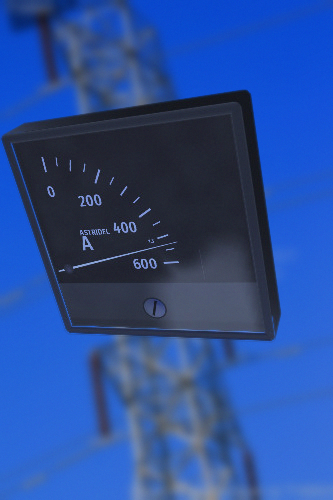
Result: 525,A
